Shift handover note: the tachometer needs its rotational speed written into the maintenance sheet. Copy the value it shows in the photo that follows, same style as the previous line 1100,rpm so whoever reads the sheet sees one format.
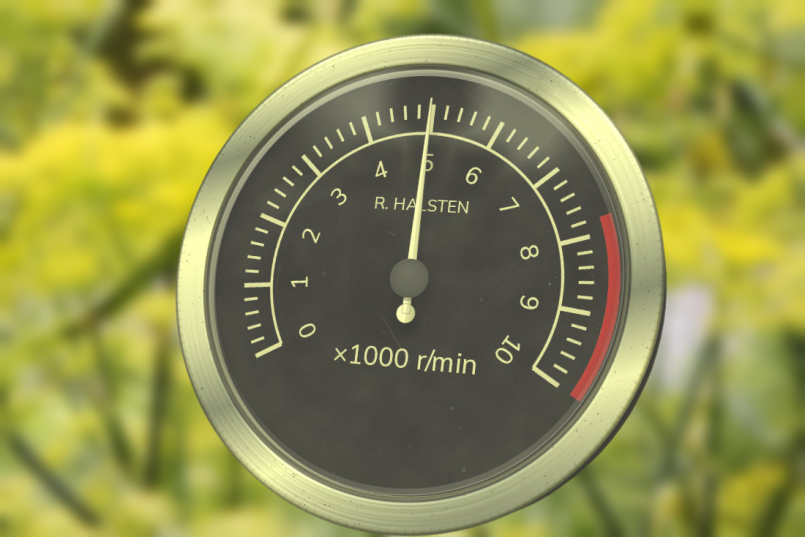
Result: 5000,rpm
